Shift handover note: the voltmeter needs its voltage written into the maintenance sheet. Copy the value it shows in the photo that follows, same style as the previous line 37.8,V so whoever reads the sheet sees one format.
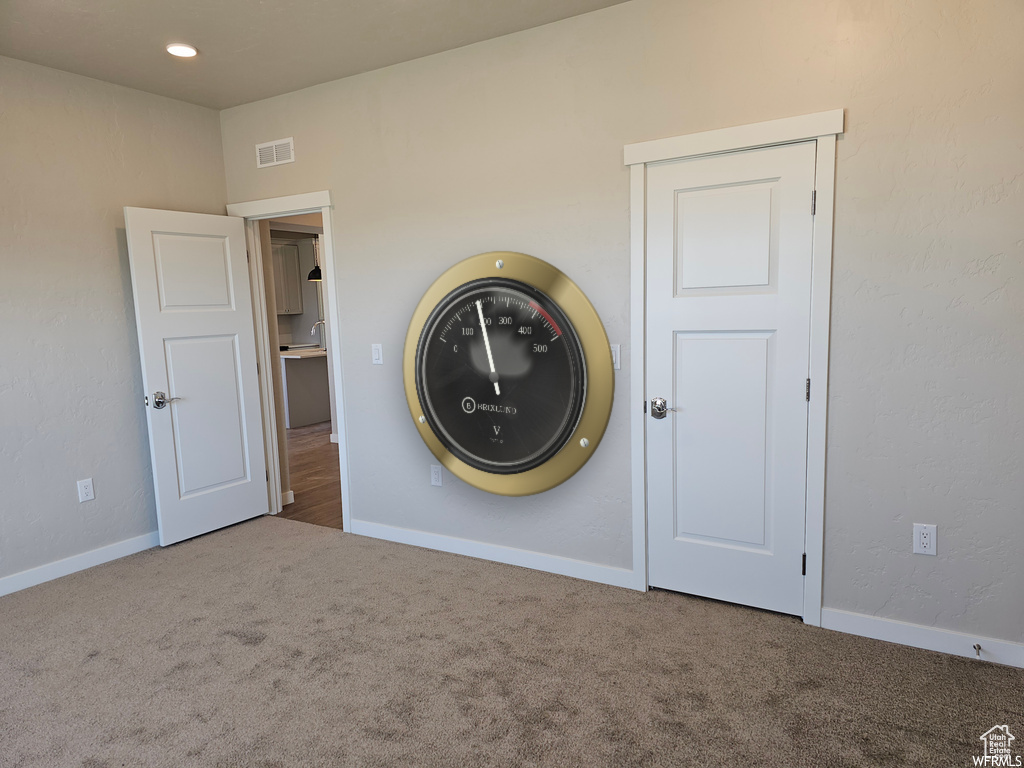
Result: 200,V
